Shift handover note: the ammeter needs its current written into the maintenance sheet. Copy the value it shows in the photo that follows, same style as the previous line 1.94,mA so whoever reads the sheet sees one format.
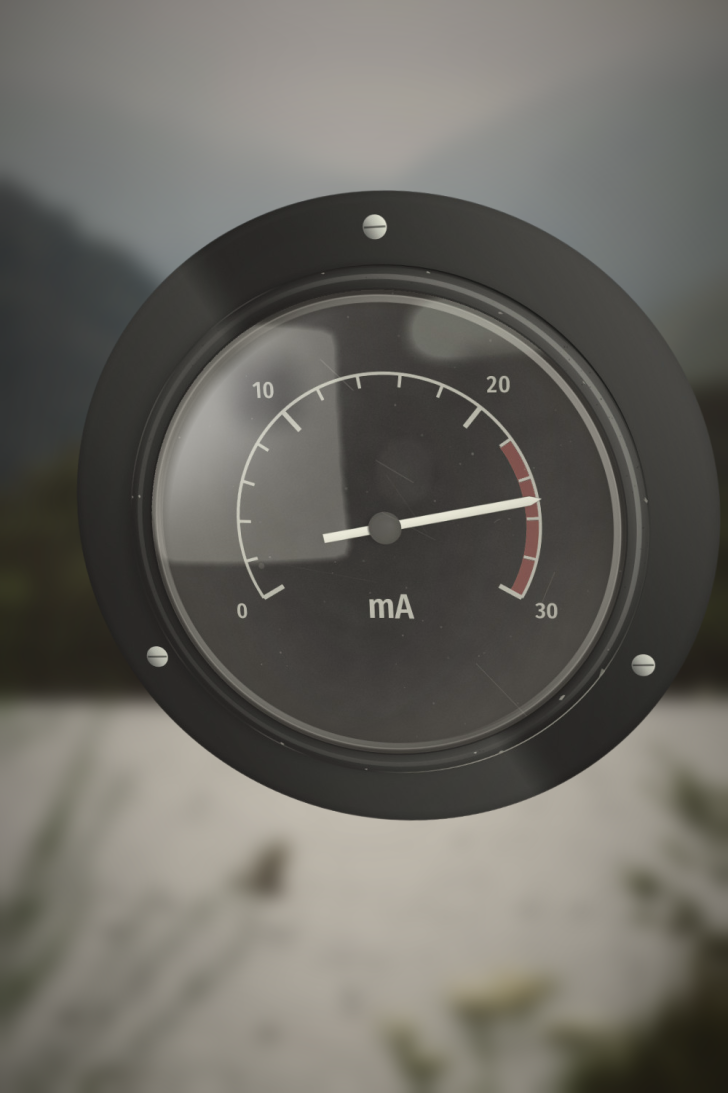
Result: 25,mA
